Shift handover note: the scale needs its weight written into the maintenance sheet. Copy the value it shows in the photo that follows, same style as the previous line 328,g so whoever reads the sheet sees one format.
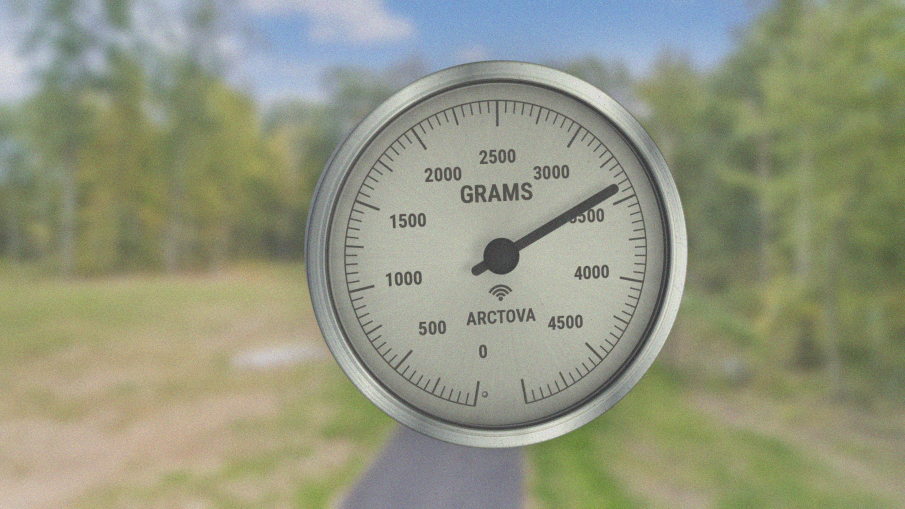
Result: 3400,g
